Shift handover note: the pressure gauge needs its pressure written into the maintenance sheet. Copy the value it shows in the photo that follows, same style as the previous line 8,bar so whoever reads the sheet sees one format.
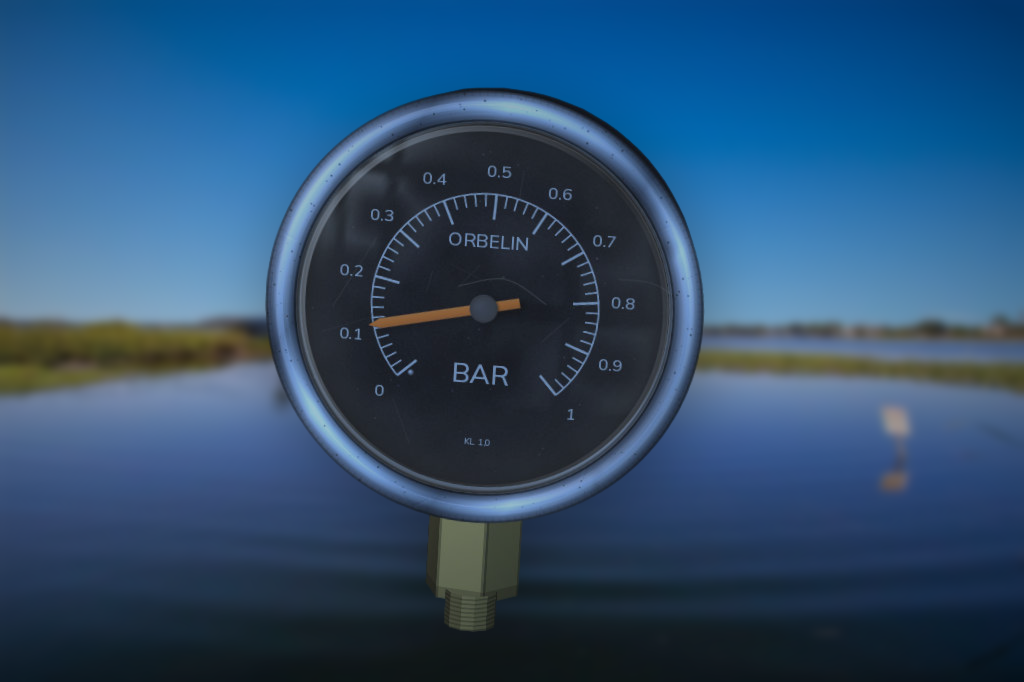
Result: 0.11,bar
